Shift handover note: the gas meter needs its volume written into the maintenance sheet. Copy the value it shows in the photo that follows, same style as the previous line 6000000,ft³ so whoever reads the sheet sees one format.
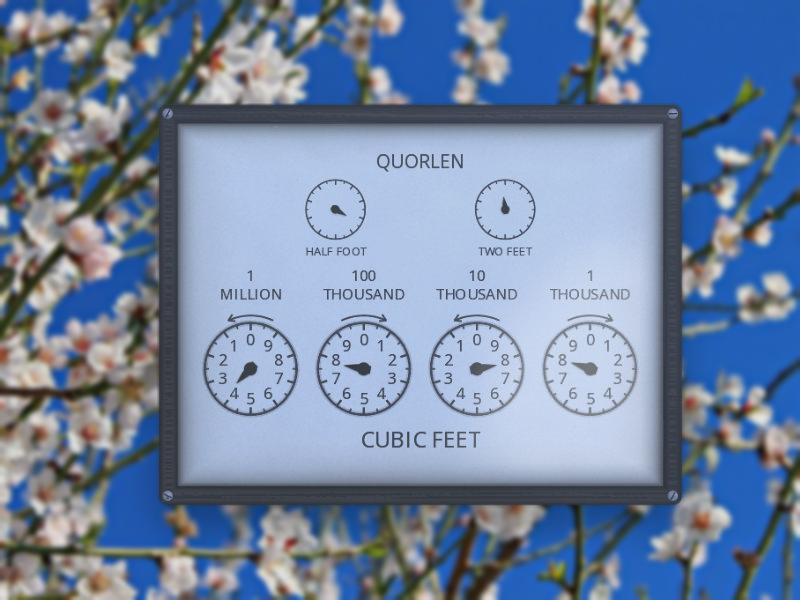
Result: 377800,ft³
